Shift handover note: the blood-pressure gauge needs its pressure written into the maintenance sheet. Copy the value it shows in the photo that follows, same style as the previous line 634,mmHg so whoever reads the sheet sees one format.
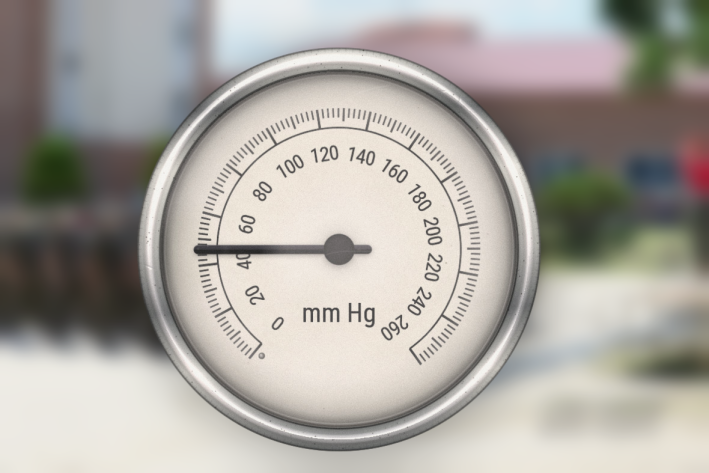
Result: 46,mmHg
